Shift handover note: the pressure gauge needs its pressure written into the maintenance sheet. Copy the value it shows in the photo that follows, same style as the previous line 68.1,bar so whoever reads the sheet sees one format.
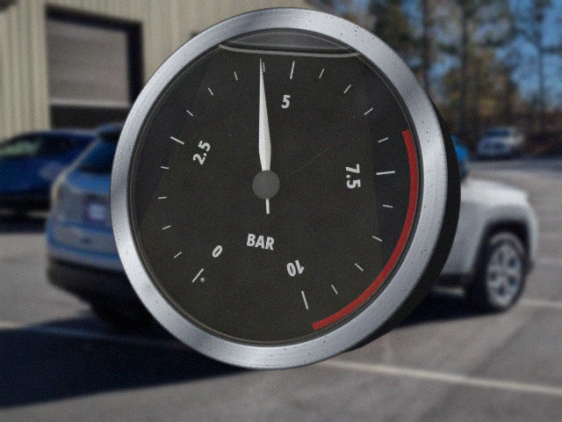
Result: 4.5,bar
